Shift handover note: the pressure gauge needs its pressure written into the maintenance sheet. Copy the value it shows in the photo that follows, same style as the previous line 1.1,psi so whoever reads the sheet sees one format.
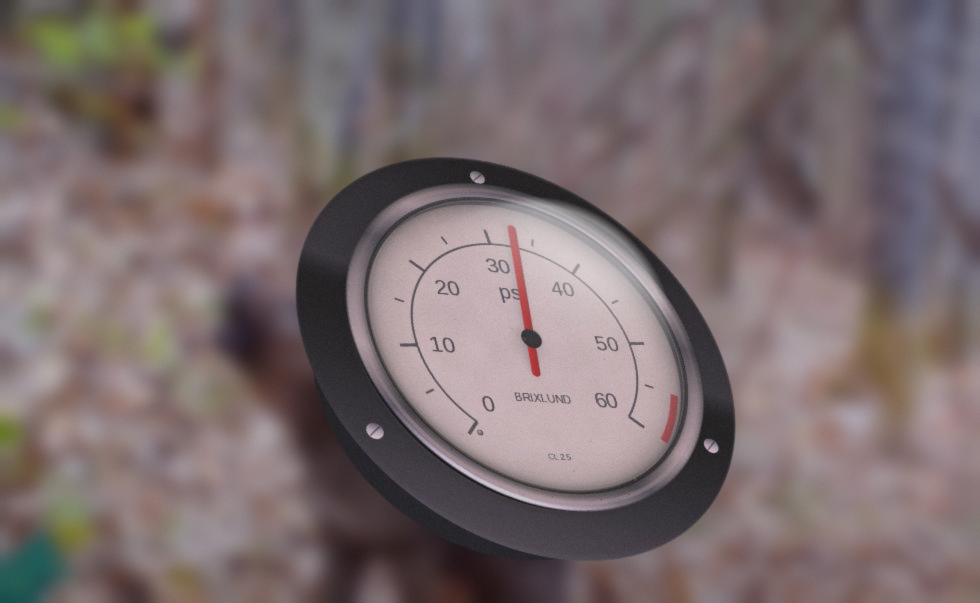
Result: 32.5,psi
